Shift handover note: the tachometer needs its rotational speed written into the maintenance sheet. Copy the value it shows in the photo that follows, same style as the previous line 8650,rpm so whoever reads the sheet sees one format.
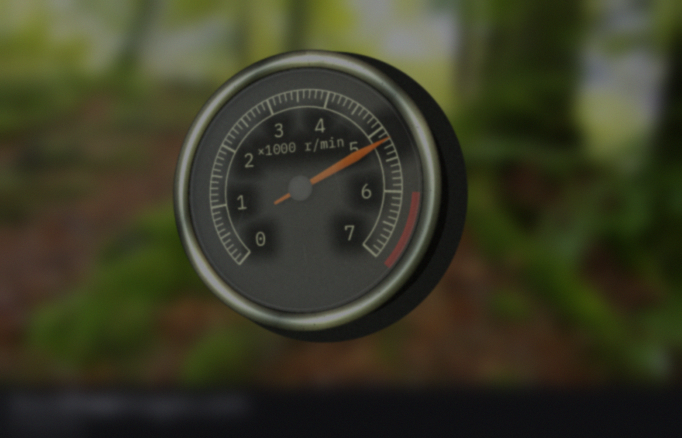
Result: 5200,rpm
